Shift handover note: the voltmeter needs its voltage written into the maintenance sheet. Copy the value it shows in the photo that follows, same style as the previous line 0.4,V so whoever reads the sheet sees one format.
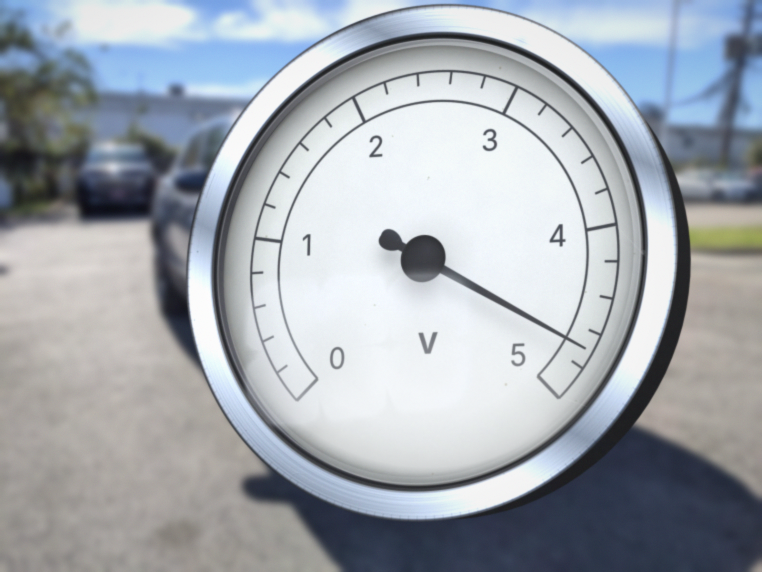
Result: 4.7,V
